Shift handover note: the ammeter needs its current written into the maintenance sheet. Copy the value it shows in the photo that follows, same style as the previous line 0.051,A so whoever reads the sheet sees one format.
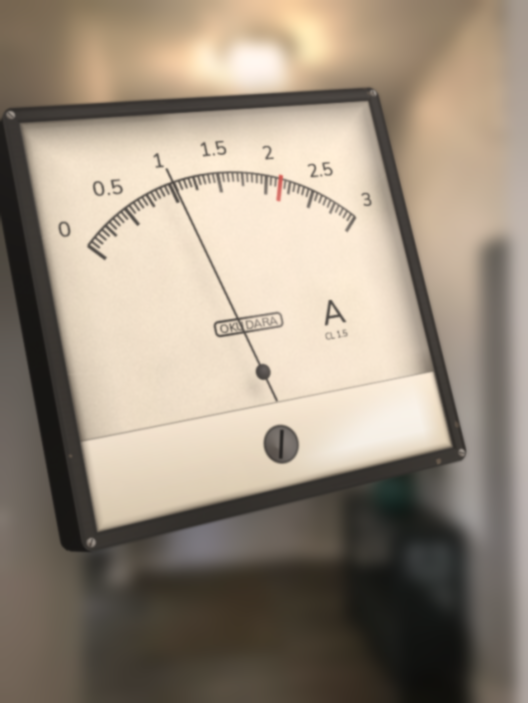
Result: 1,A
